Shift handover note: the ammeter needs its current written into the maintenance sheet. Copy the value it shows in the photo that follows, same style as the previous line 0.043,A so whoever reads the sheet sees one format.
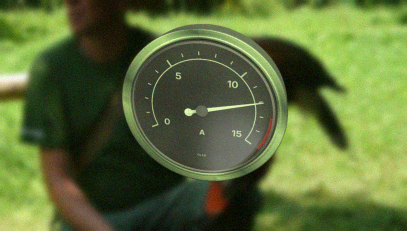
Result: 12,A
